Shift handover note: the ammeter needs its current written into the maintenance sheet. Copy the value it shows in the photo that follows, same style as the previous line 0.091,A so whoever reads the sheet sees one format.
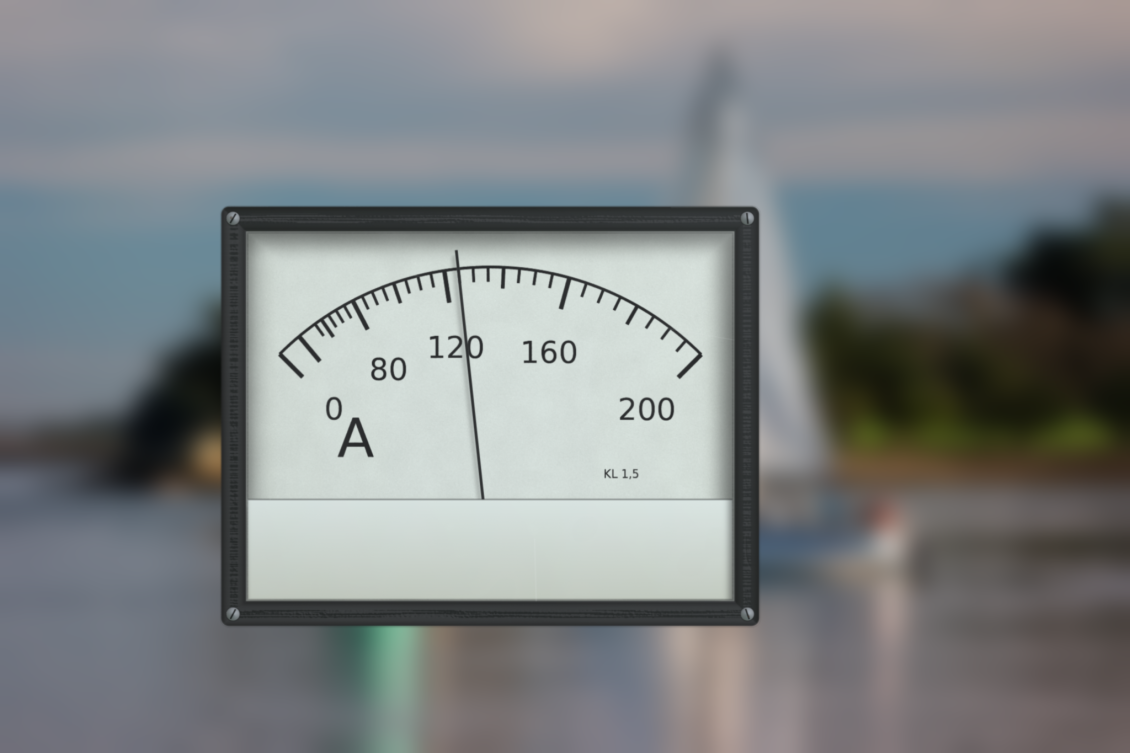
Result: 125,A
